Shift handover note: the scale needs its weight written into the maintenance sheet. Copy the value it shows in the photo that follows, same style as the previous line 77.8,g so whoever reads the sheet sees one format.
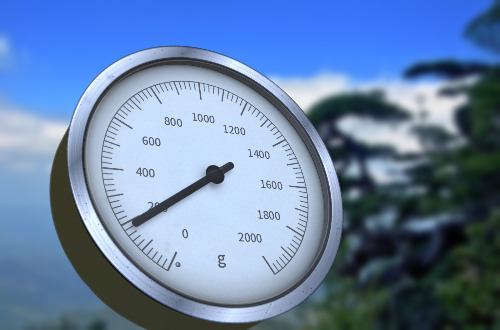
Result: 180,g
